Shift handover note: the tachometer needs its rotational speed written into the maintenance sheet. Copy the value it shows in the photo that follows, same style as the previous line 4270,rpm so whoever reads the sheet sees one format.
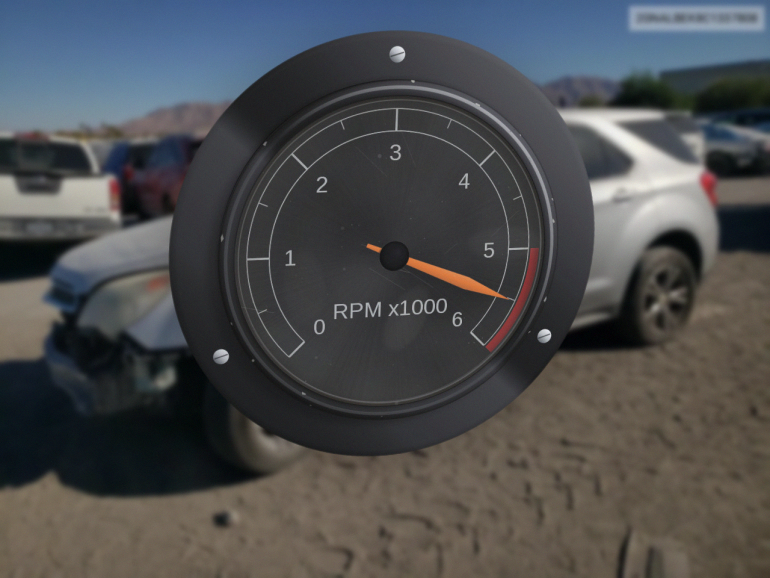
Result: 5500,rpm
